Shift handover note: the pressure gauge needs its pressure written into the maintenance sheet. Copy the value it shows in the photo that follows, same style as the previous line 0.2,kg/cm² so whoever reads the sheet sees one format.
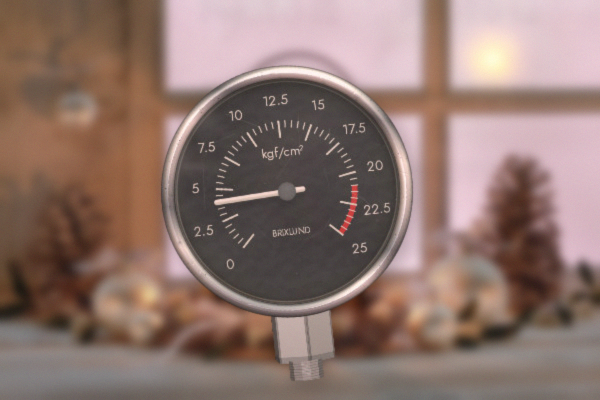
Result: 4,kg/cm²
